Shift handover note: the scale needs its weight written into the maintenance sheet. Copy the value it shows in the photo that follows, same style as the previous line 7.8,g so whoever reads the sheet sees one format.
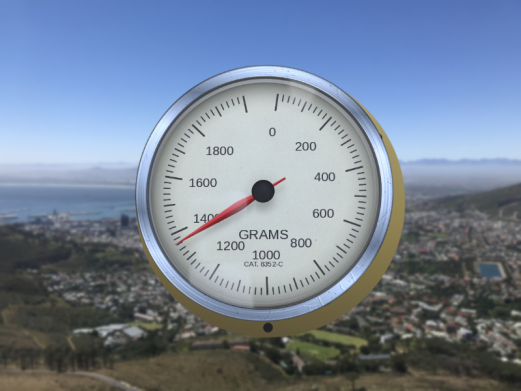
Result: 1360,g
